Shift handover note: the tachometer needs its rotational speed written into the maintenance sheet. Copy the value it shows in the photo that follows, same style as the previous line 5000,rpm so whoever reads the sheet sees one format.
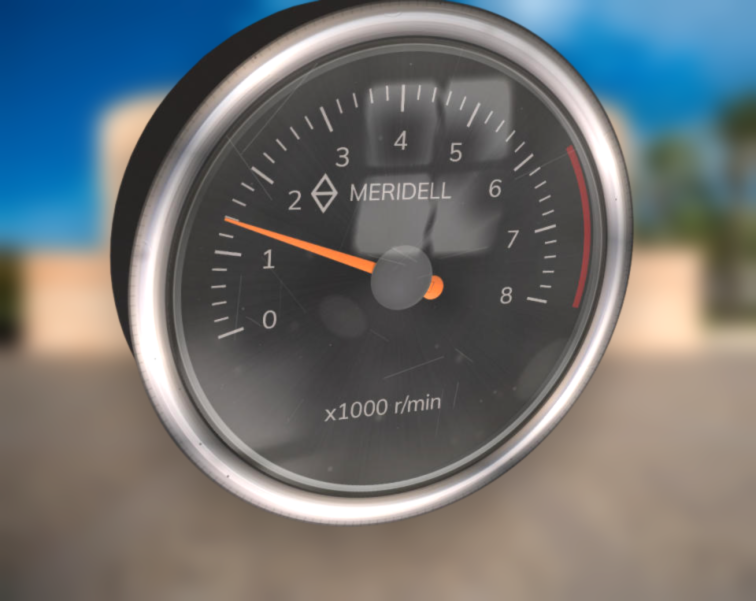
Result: 1400,rpm
